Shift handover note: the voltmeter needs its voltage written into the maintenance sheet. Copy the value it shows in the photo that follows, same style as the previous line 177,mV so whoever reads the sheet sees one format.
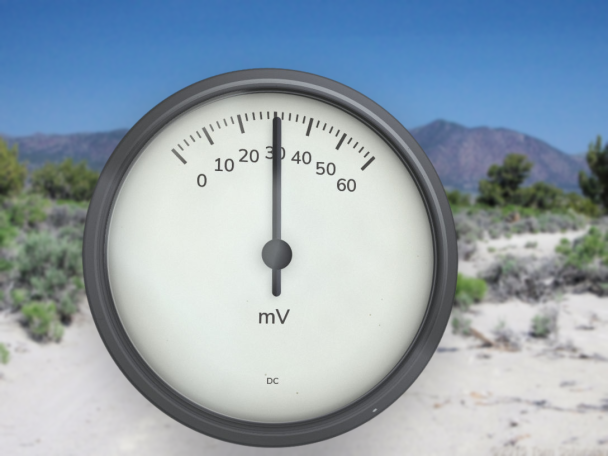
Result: 30,mV
